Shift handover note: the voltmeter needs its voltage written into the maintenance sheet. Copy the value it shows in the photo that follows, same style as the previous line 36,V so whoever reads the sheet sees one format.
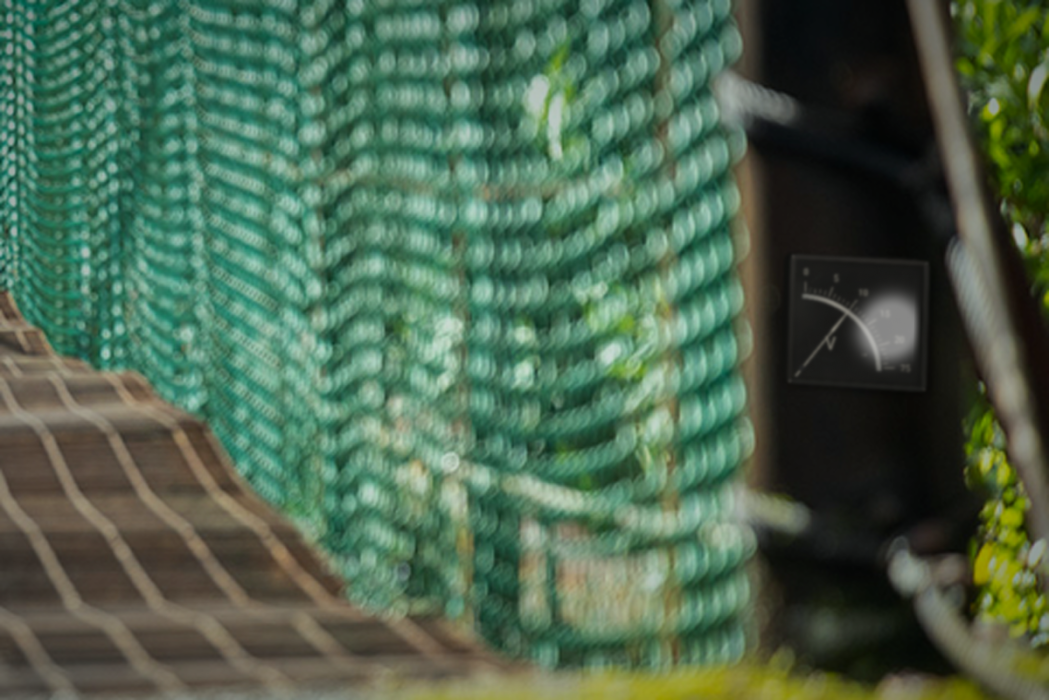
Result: 10,V
